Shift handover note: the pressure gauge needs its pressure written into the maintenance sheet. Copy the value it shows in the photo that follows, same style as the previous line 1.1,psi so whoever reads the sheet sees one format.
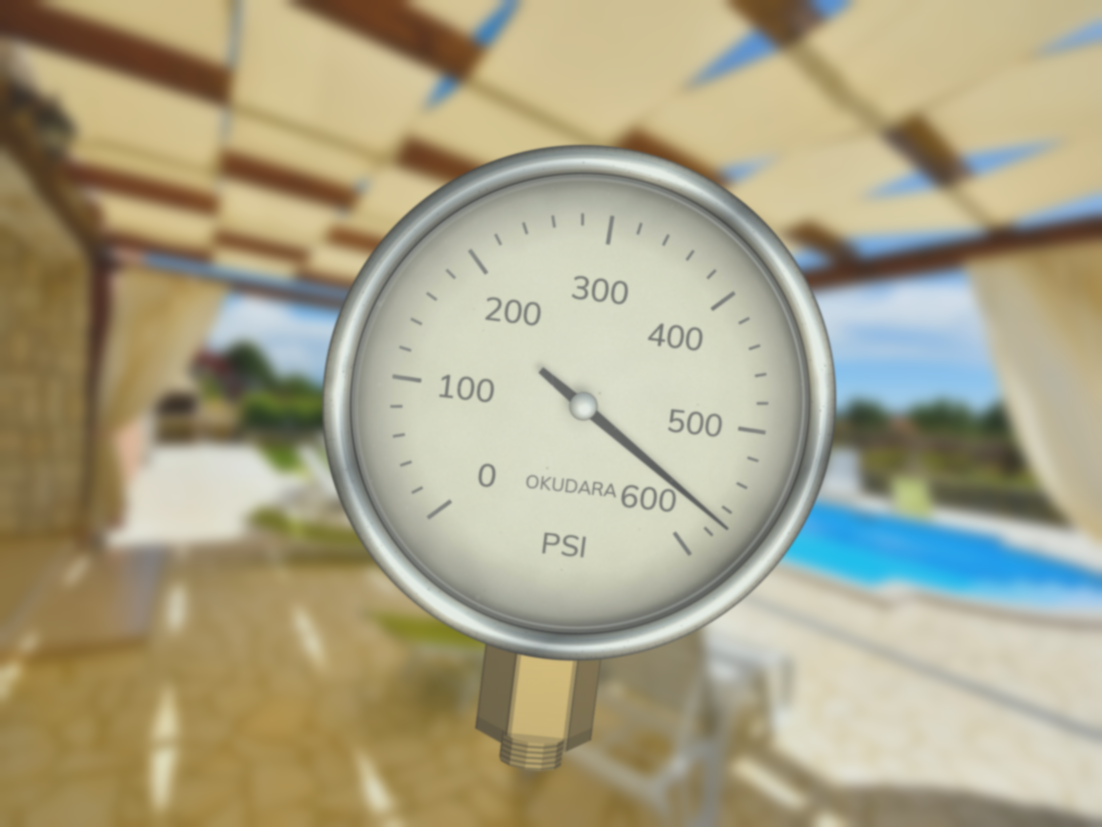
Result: 570,psi
